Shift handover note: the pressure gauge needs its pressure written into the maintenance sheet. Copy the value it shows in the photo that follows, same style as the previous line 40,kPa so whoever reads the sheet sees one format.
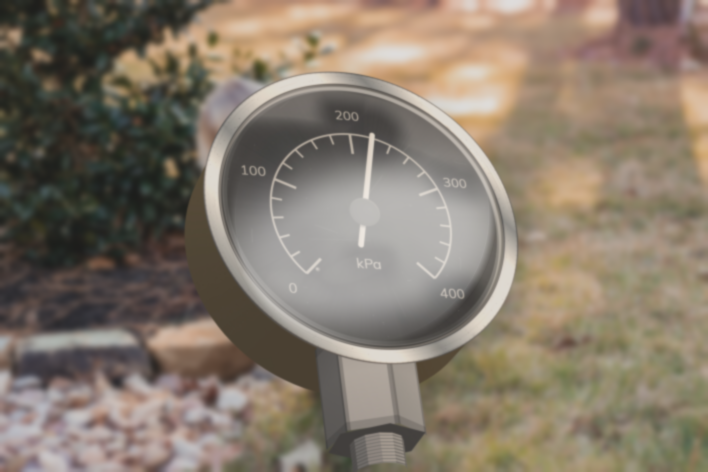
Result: 220,kPa
